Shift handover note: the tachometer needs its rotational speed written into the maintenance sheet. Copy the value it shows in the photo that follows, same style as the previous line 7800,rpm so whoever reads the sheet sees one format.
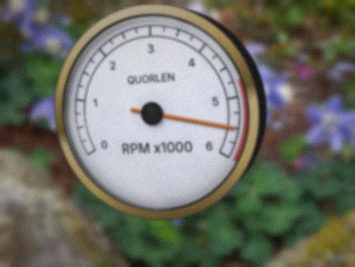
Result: 5500,rpm
